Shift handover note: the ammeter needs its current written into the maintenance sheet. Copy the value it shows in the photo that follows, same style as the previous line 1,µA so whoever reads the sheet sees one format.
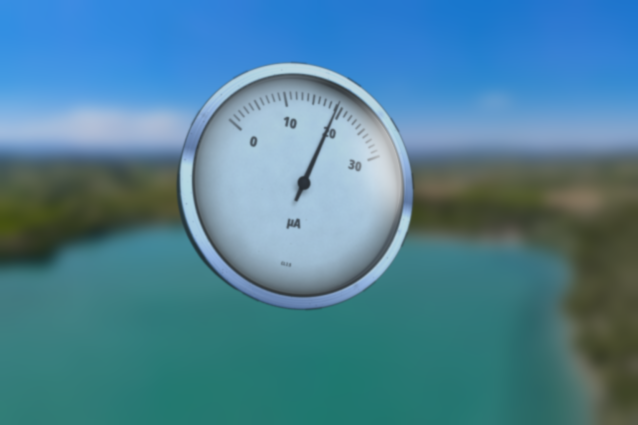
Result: 19,µA
